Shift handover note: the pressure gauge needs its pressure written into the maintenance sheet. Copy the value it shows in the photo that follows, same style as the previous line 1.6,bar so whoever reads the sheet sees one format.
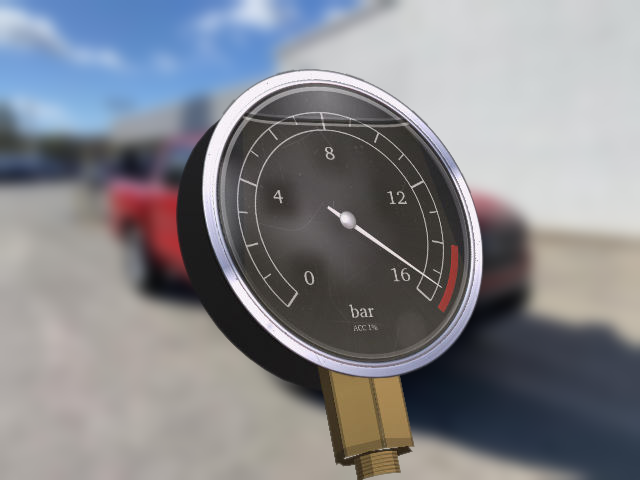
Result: 15.5,bar
